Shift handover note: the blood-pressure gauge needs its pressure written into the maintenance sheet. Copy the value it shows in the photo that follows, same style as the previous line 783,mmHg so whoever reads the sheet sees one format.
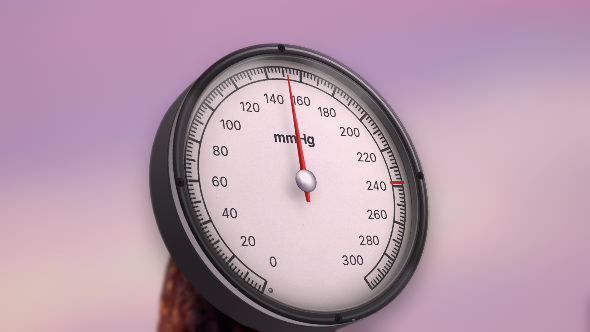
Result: 150,mmHg
